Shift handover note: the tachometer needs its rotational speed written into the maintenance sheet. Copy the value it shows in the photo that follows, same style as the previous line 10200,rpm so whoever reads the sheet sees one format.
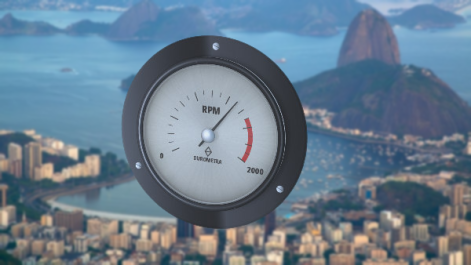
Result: 1300,rpm
